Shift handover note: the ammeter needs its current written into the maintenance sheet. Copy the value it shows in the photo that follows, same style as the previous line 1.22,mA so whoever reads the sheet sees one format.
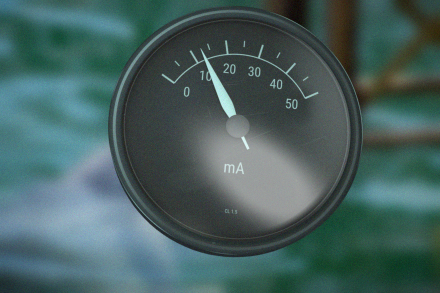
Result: 12.5,mA
